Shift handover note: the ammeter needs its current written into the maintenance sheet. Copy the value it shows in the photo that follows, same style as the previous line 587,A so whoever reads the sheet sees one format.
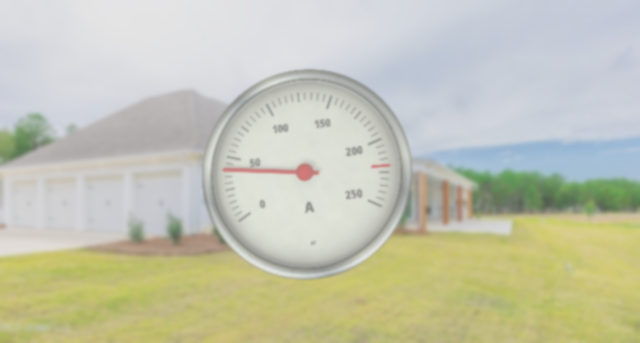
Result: 40,A
